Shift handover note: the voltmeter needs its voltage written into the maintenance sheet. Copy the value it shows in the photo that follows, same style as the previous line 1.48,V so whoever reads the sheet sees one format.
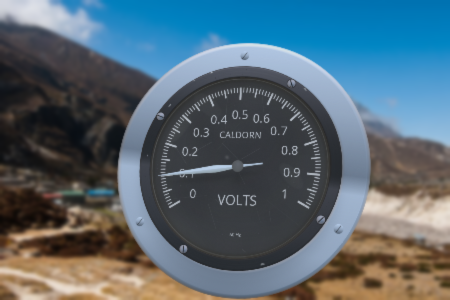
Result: 0.1,V
